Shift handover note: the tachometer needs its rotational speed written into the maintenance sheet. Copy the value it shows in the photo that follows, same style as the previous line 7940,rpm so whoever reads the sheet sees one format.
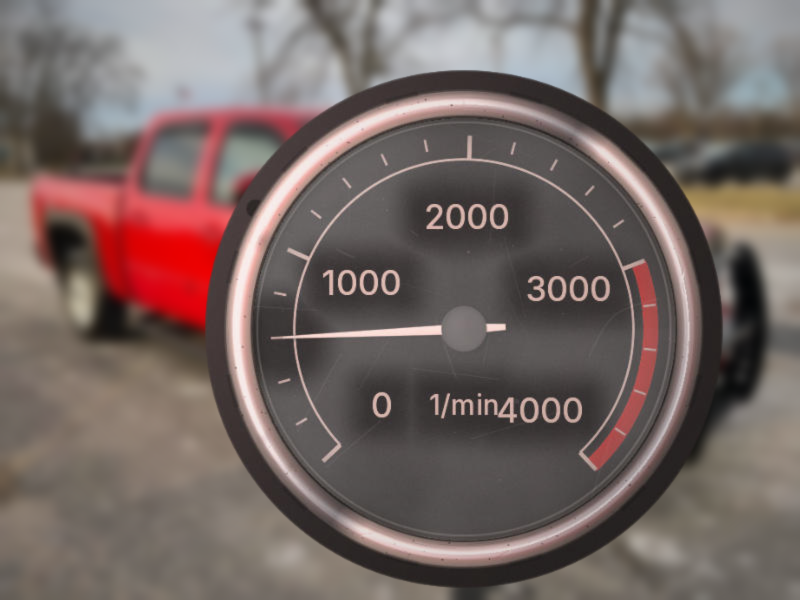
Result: 600,rpm
